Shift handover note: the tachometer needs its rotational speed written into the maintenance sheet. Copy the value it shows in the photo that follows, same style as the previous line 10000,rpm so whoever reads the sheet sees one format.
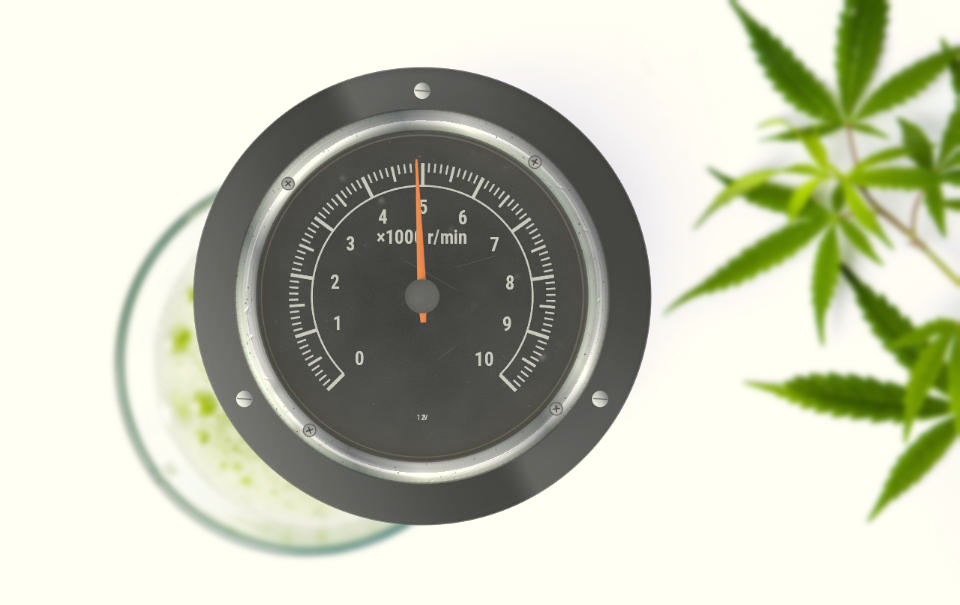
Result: 4900,rpm
